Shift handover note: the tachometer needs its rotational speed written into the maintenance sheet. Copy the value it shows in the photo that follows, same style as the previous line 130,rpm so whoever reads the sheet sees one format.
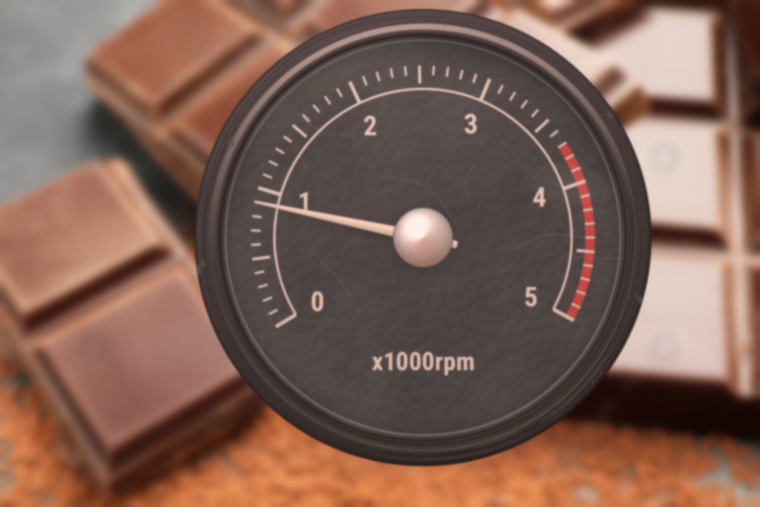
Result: 900,rpm
